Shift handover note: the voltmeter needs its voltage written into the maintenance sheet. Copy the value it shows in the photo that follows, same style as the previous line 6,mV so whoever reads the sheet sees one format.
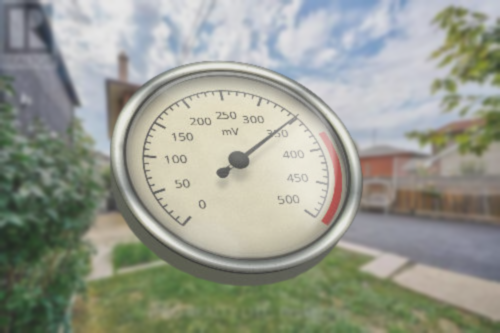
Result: 350,mV
